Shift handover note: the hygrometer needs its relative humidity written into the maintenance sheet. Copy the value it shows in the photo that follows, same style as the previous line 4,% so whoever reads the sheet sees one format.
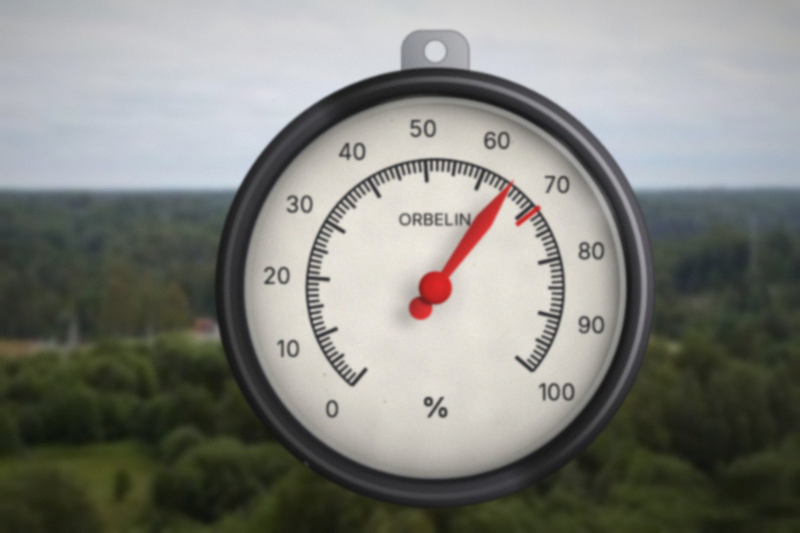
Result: 65,%
